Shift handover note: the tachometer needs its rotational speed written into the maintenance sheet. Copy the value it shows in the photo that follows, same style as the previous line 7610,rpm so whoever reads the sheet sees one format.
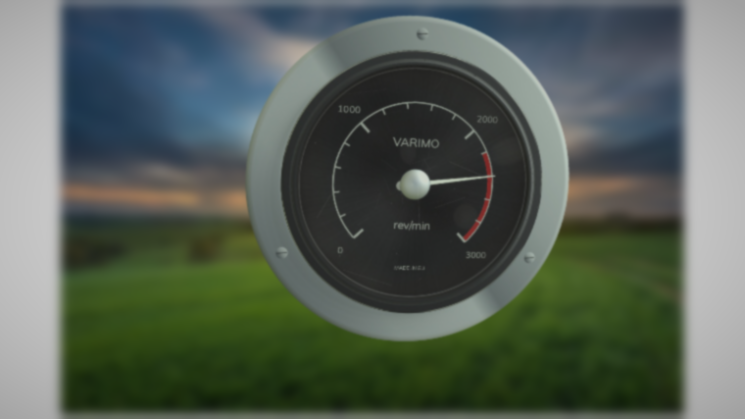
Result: 2400,rpm
